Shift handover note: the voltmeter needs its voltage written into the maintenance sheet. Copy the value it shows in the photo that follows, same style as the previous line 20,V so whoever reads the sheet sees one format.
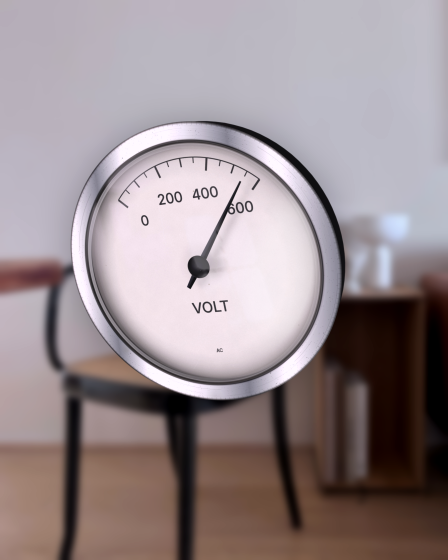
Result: 550,V
